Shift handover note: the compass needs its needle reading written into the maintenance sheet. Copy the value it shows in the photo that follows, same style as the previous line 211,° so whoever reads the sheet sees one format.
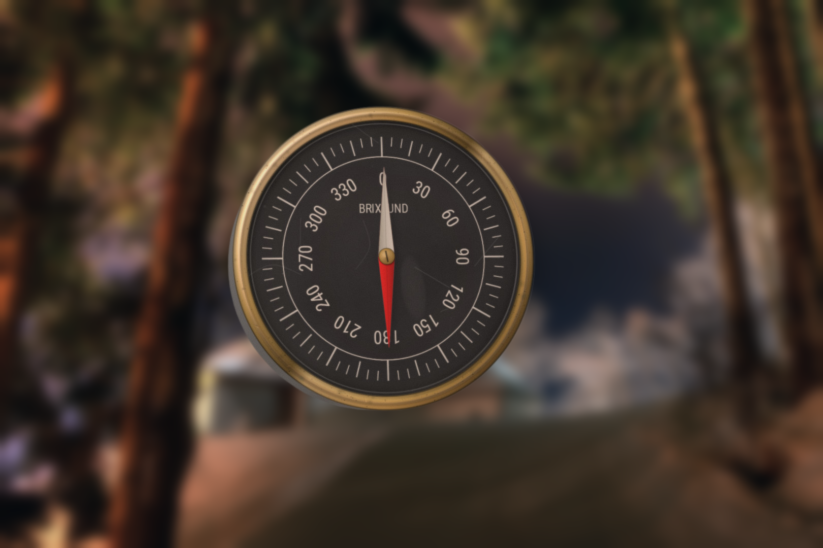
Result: 180,°
